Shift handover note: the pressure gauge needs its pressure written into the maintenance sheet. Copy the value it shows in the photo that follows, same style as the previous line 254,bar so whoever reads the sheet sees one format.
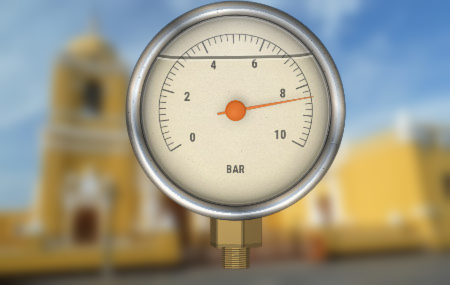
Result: 8.4,bar
